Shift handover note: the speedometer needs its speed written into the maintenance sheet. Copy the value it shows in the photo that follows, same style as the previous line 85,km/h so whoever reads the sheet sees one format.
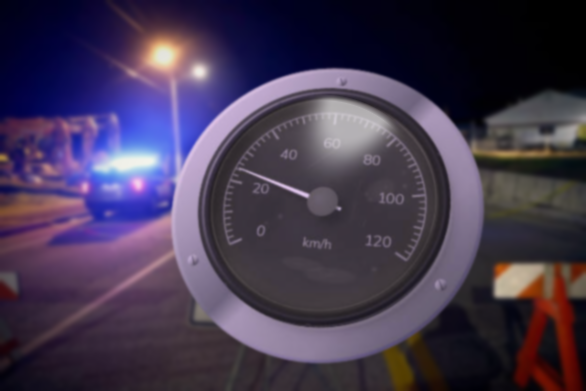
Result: 24,km/h
